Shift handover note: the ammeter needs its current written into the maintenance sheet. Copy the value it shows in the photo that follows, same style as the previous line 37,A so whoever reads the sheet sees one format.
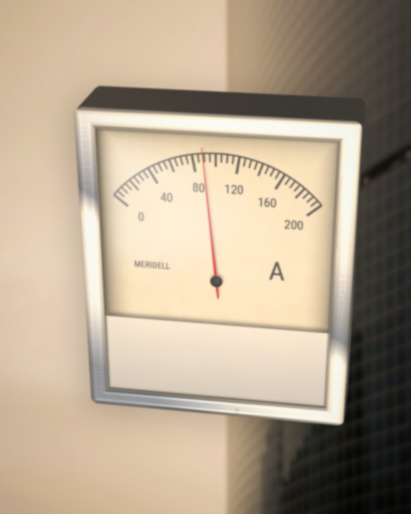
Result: 90,A
